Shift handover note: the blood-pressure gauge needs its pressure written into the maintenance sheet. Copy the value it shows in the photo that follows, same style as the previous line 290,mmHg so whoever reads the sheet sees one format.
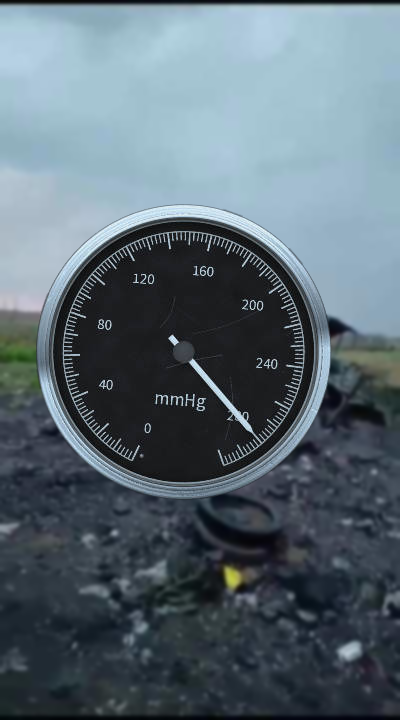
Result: 280,mmHg
